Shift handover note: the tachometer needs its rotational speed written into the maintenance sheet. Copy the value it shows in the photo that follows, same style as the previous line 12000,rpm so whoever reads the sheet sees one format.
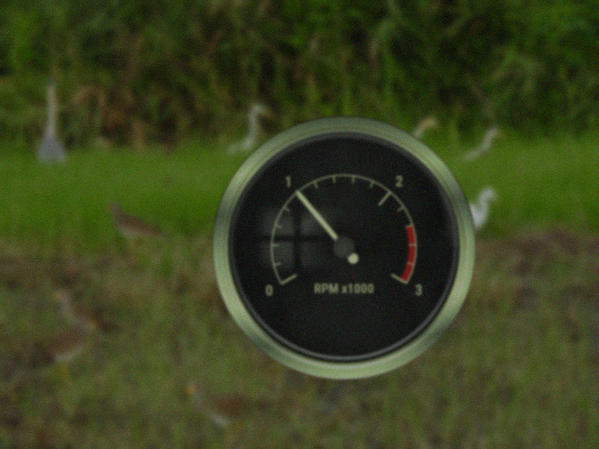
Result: 1000,rpm
